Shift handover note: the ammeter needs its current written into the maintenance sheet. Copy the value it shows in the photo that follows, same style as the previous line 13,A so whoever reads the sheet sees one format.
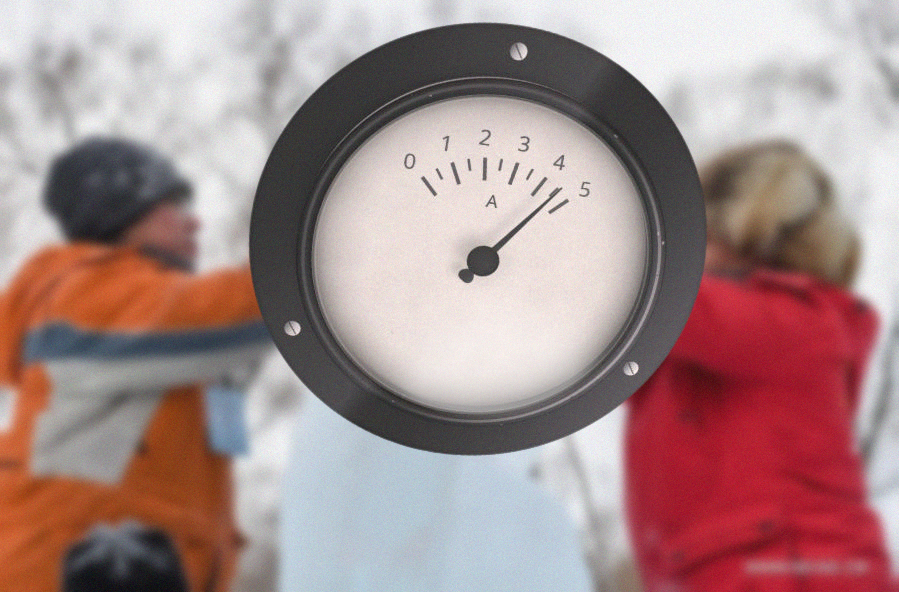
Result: 4.5,A
